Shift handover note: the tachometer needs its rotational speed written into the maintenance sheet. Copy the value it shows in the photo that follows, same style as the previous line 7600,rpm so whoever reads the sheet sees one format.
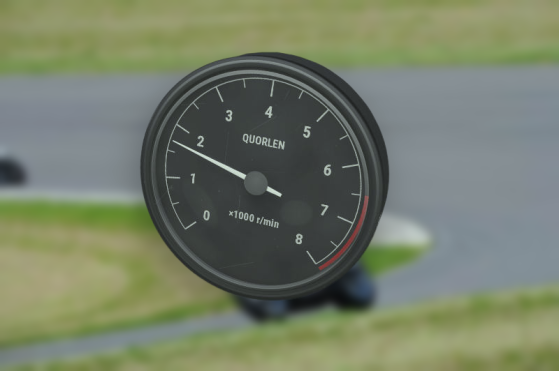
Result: 1750,rpm
